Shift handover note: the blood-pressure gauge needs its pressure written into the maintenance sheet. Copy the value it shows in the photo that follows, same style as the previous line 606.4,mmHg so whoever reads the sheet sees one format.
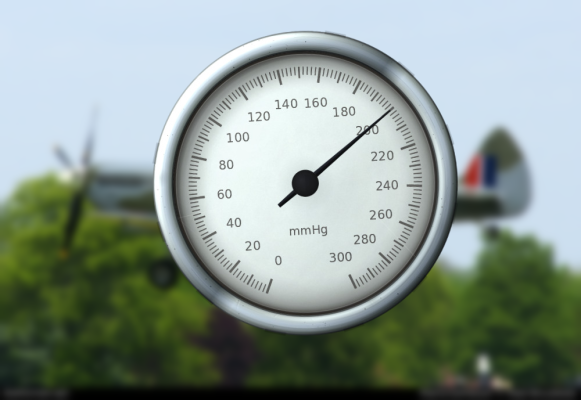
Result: 200,mmHg
